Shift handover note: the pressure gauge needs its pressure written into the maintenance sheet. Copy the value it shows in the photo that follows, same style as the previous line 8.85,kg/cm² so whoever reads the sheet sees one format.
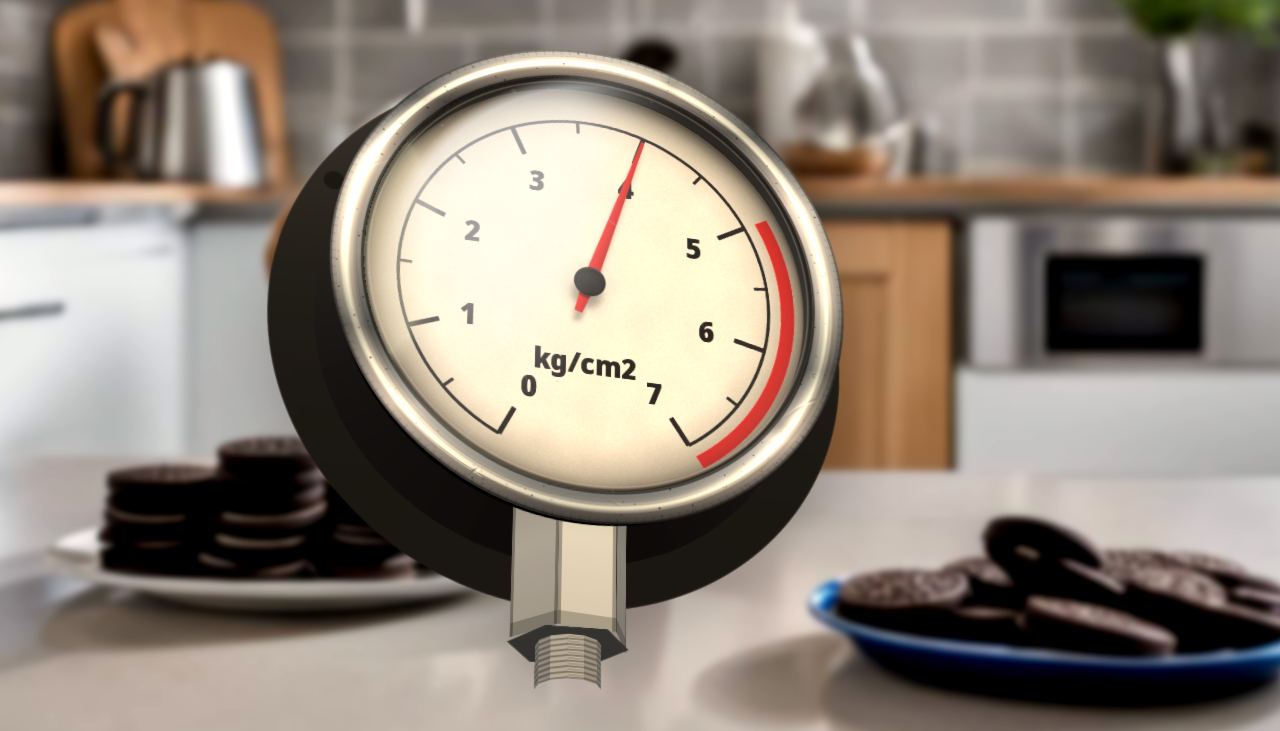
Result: 4,kg/cm²
